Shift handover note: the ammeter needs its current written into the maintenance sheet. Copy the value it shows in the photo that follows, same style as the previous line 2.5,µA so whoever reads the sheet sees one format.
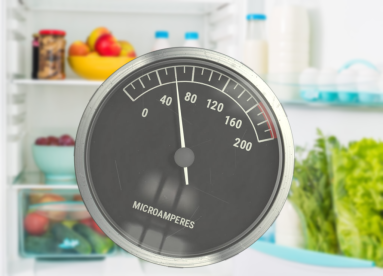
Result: 60,µA
